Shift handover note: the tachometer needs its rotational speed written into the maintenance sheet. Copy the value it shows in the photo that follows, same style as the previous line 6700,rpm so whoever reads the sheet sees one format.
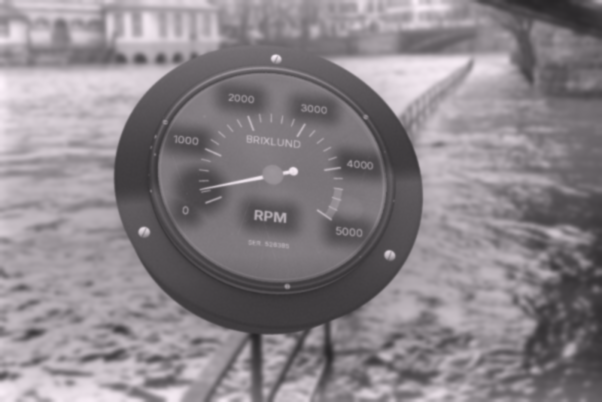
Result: 200,rpm
